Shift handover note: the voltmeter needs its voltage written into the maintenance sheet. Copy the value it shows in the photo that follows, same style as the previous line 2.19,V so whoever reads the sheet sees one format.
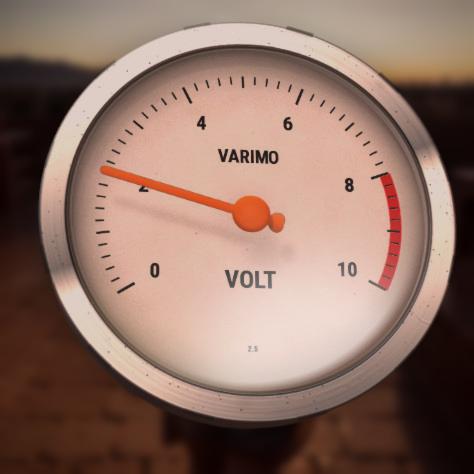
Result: 2,V
